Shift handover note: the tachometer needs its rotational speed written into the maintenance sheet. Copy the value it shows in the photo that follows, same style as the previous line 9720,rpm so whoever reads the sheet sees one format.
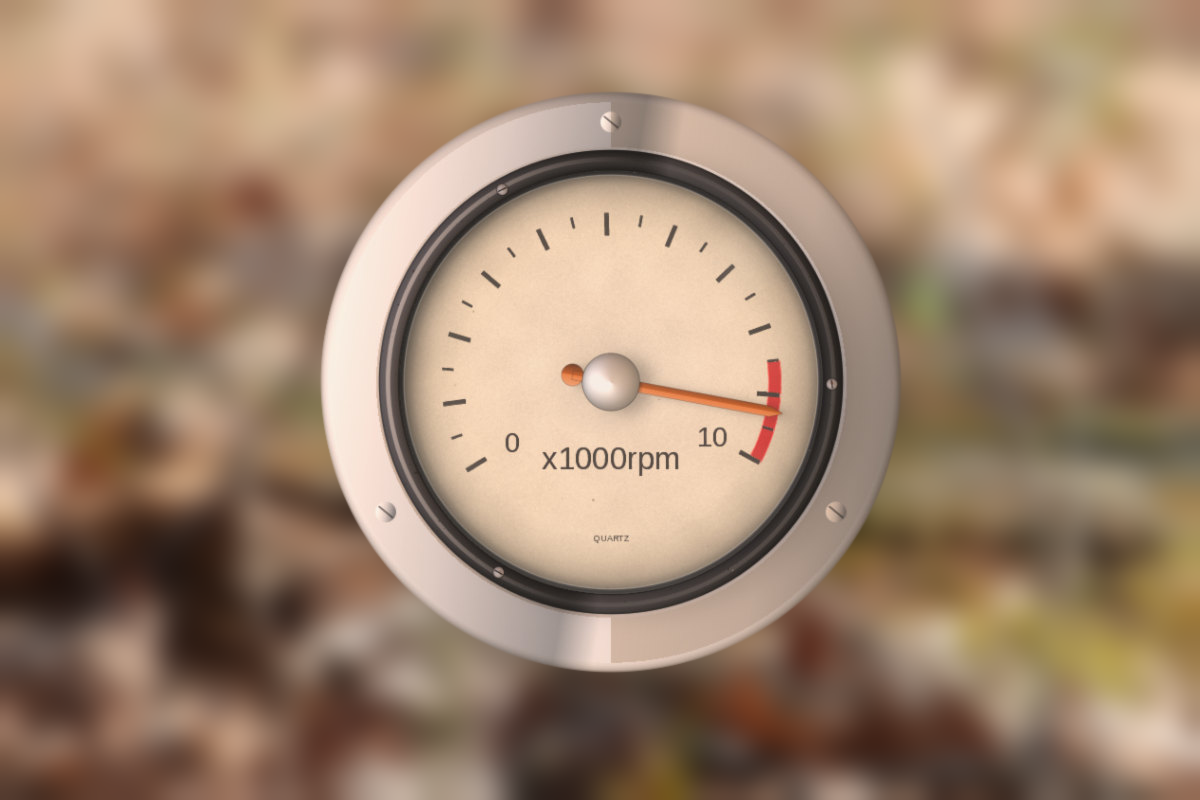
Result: 9250,rpm
